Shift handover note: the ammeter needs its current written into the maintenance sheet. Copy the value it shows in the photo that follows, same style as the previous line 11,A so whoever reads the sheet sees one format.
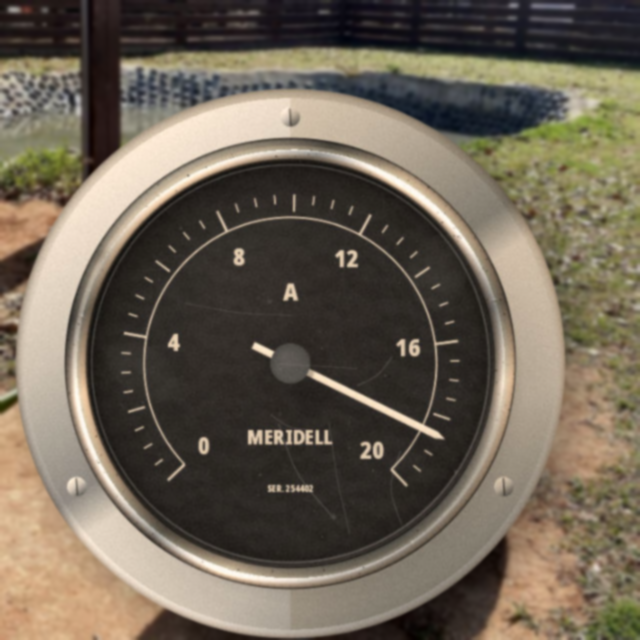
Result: 18.5,A
